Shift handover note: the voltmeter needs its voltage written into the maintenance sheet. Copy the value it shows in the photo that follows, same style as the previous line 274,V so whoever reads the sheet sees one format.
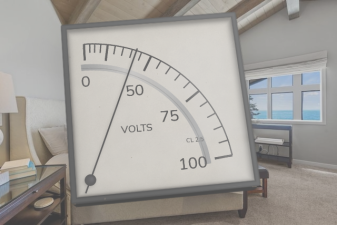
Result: 42.5,V
